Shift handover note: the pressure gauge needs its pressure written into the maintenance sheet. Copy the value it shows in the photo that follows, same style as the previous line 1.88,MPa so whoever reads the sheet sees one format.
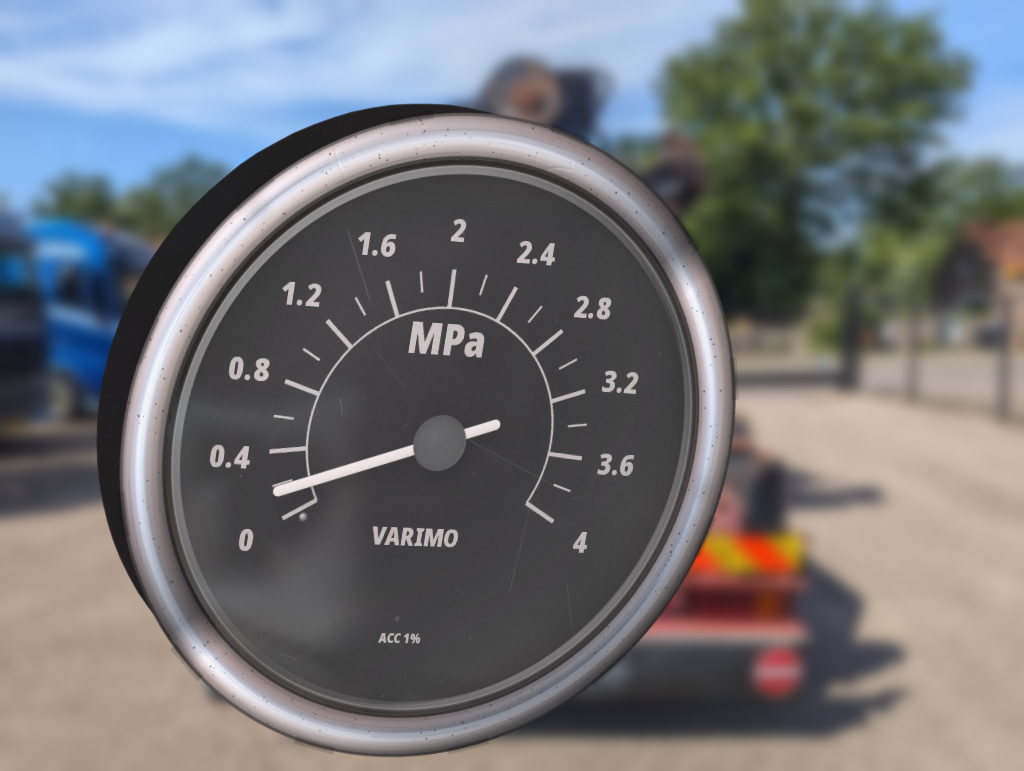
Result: 0.2,MPa
